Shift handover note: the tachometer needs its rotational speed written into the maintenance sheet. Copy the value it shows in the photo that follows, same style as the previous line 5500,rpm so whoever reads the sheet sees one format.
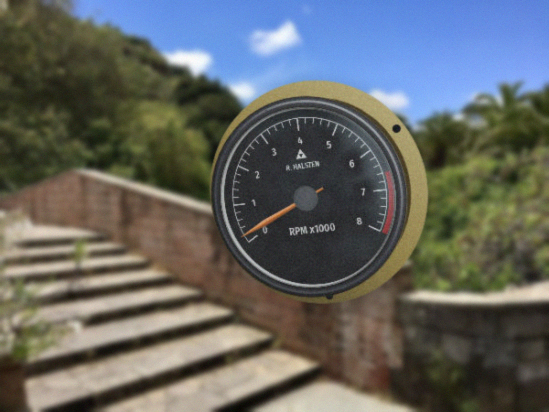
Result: 200,rpm
